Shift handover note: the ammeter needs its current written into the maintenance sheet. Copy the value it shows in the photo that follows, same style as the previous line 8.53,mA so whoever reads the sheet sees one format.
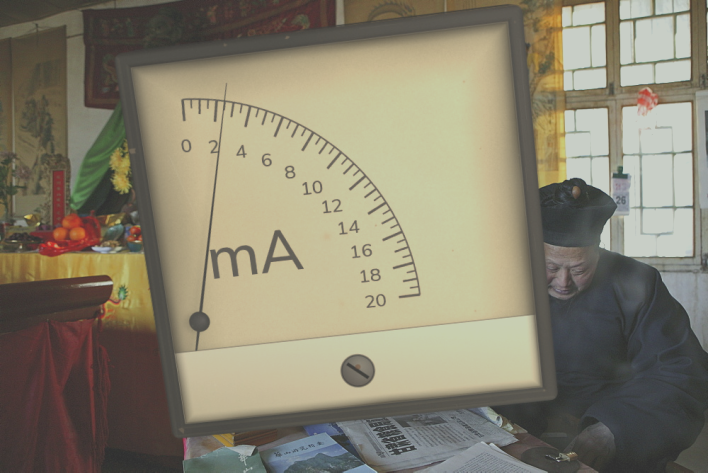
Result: 2.5,mA
